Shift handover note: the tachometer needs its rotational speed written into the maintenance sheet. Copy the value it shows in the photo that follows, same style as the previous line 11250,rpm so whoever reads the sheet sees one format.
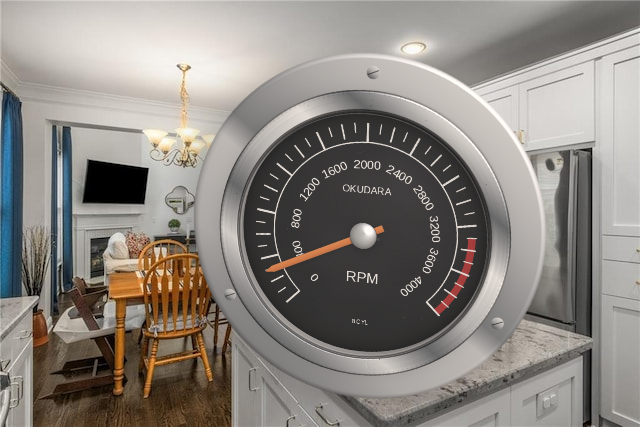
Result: 300,rpm
